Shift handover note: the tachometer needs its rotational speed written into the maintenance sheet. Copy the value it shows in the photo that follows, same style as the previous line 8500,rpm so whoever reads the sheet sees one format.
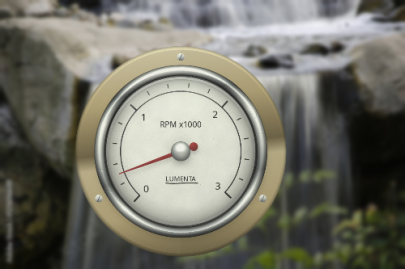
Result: 300,rpm
